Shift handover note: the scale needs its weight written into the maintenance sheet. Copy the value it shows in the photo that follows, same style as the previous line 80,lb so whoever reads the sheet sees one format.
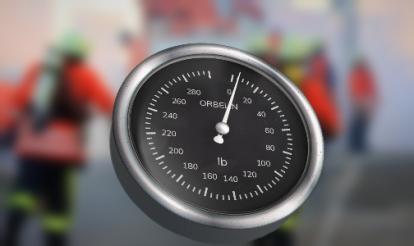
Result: 4,lb
